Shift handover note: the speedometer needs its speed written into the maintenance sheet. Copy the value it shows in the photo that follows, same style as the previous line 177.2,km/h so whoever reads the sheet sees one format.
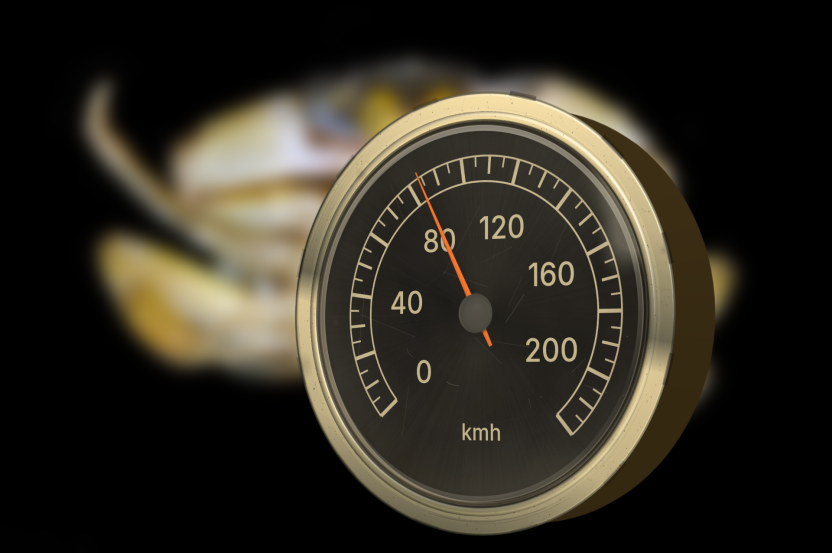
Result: 85,km/h
